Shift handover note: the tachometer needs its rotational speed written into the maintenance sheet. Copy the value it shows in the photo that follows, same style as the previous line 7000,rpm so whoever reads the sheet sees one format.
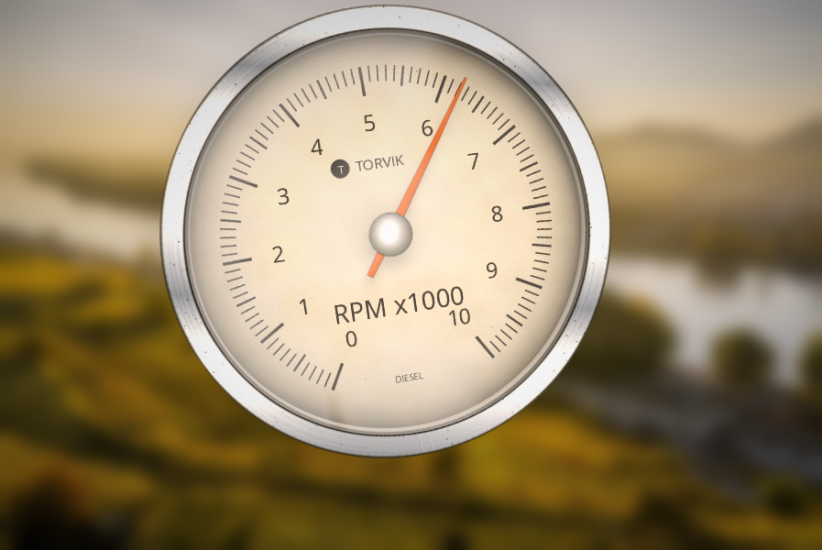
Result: 6200,rpm
